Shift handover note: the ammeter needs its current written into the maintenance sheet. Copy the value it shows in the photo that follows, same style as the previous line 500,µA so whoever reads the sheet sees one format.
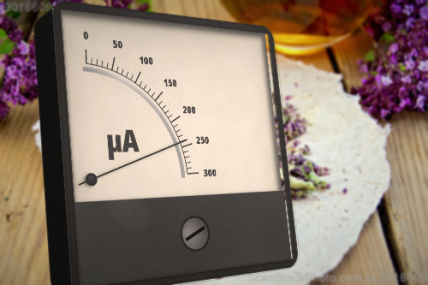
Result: 240,µA
